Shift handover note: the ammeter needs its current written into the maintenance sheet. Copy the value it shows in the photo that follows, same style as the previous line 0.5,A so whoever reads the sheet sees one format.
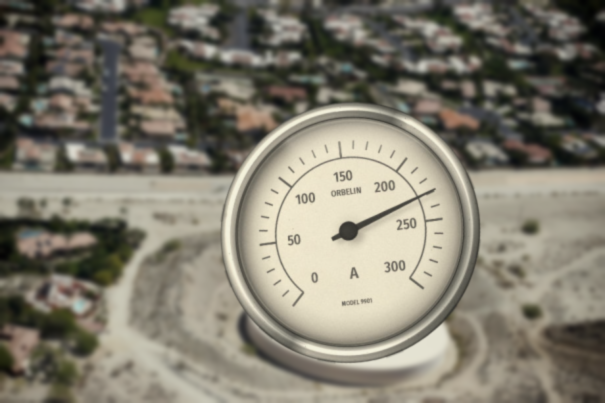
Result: 230,A
